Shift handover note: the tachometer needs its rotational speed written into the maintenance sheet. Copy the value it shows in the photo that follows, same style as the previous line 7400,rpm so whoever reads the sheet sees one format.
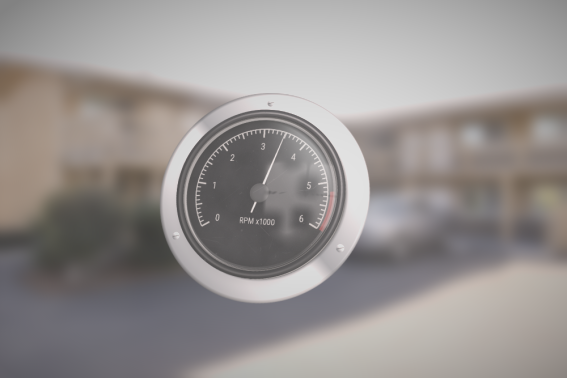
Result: 3500,rpm
